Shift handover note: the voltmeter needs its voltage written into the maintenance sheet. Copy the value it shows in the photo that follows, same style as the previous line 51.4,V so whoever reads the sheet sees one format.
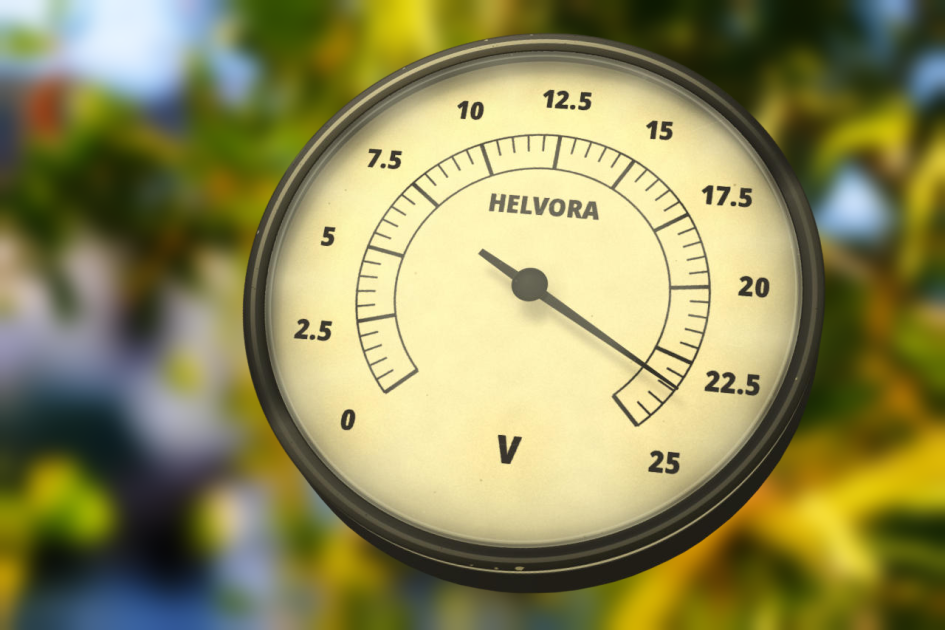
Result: 23.5,V
